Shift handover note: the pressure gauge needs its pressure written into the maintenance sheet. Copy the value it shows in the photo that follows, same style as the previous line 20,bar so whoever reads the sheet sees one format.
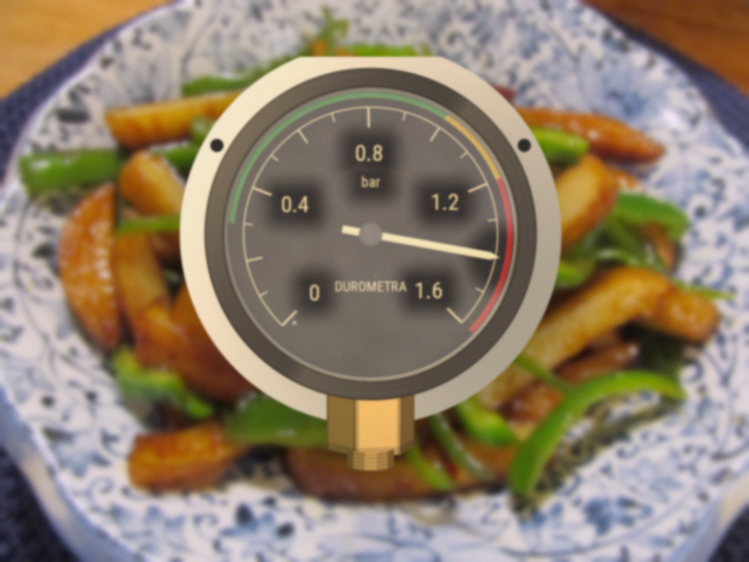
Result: 1.4,bar
